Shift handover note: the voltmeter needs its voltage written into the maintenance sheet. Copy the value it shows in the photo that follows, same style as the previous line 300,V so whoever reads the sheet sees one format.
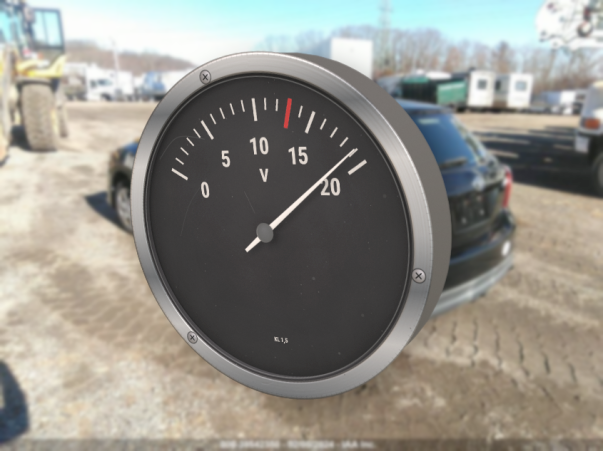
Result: 19,V
